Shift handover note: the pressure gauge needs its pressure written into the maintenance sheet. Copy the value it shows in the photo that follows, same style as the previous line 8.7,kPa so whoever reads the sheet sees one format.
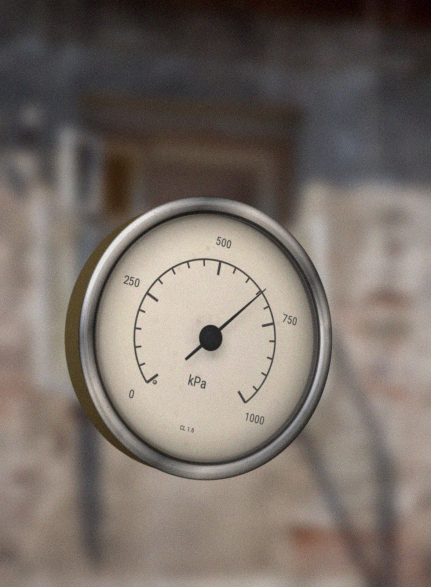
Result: 650,kPa
